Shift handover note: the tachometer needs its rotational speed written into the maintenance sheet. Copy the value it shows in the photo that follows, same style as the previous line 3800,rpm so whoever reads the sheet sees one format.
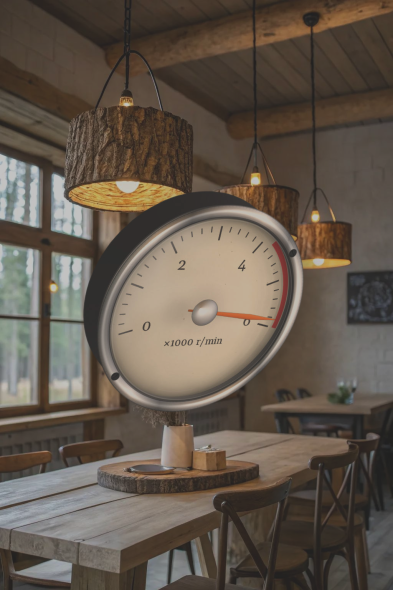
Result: 5800,rpm
